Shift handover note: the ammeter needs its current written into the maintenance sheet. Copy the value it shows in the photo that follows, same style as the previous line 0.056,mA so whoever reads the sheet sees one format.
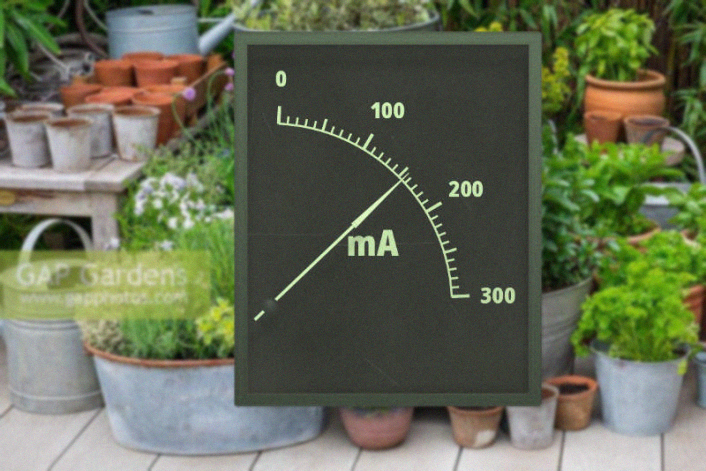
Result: 155,mA
